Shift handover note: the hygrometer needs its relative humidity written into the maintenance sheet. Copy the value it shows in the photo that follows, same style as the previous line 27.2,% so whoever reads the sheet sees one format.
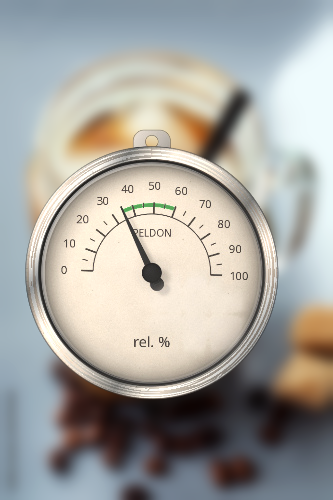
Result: 35,%
